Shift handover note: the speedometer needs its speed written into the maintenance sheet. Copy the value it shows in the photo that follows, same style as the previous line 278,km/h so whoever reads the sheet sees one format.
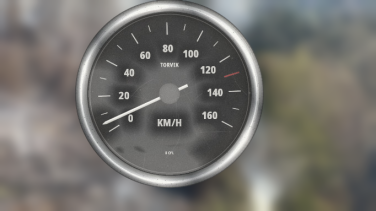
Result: 5,km/h
